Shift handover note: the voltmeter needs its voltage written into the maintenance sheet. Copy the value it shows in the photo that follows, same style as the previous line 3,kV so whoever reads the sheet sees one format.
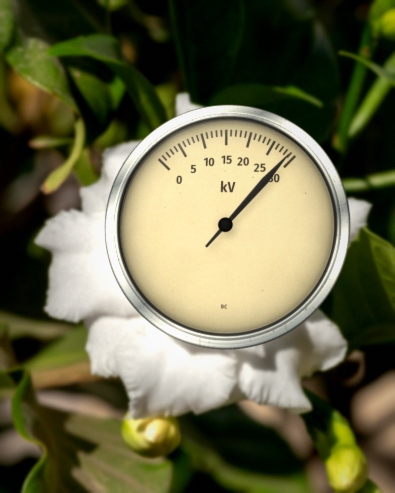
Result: 29,kV
